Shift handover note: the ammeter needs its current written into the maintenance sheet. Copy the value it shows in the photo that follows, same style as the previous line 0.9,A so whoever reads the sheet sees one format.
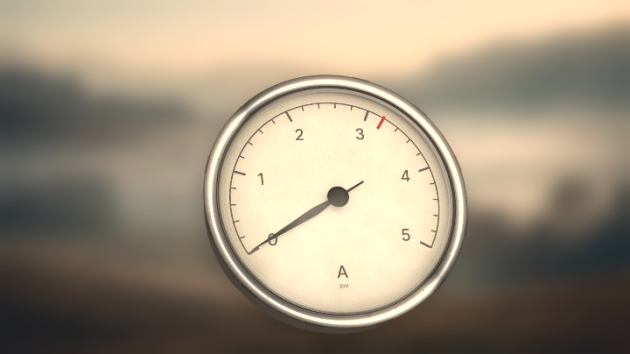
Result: 0,A
